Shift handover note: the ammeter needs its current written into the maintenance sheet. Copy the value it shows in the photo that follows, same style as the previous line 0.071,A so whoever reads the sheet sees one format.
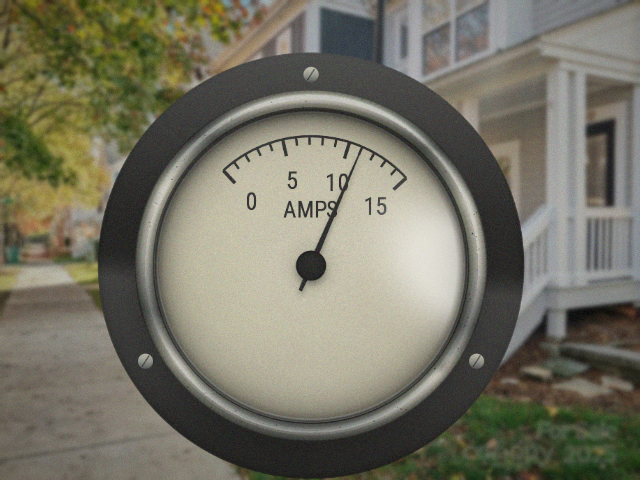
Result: 11,A
